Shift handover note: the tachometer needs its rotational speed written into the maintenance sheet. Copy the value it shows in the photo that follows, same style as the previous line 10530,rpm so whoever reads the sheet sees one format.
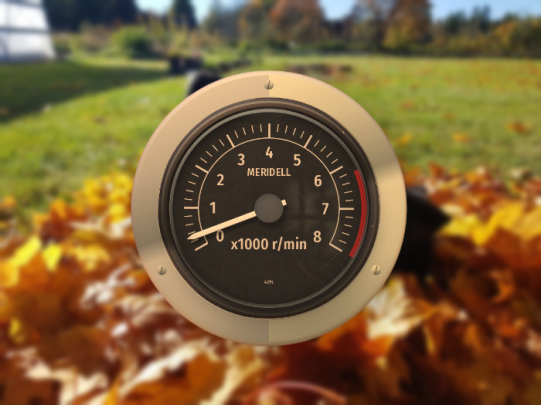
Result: 300,rpm
